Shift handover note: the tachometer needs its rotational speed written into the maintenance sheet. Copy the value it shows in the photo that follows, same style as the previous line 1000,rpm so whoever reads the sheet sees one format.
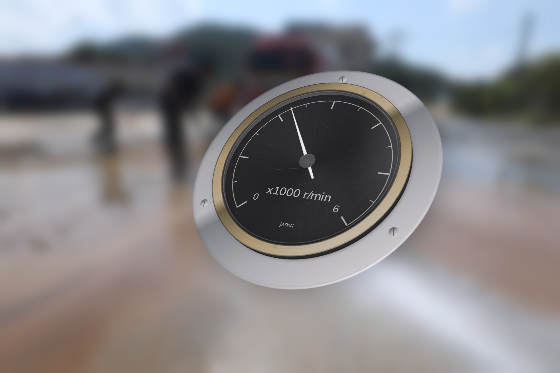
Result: 2250,rpm
